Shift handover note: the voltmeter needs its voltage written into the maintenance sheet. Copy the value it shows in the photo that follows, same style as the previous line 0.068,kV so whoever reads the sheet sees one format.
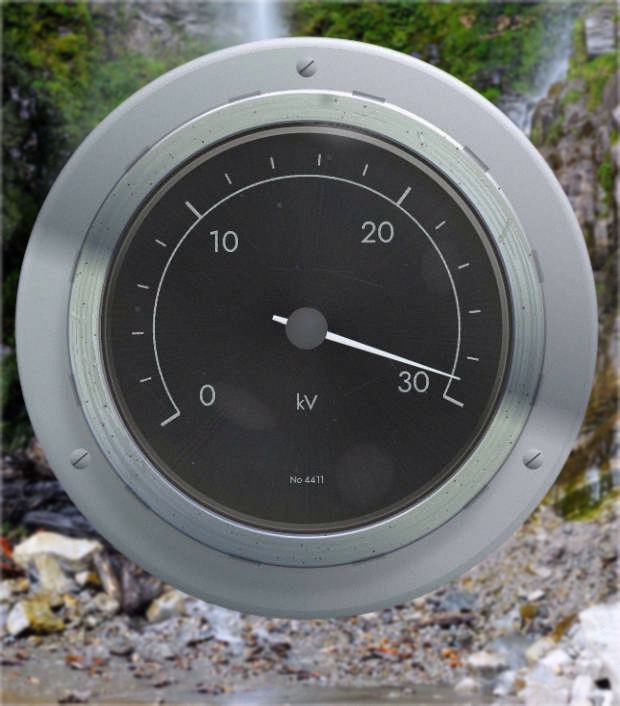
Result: 29,kV
